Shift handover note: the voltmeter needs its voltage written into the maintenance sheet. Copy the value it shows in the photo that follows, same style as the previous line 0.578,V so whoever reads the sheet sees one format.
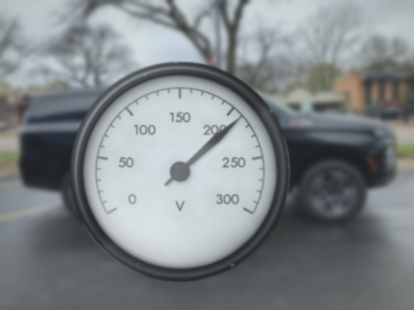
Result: 210,V
